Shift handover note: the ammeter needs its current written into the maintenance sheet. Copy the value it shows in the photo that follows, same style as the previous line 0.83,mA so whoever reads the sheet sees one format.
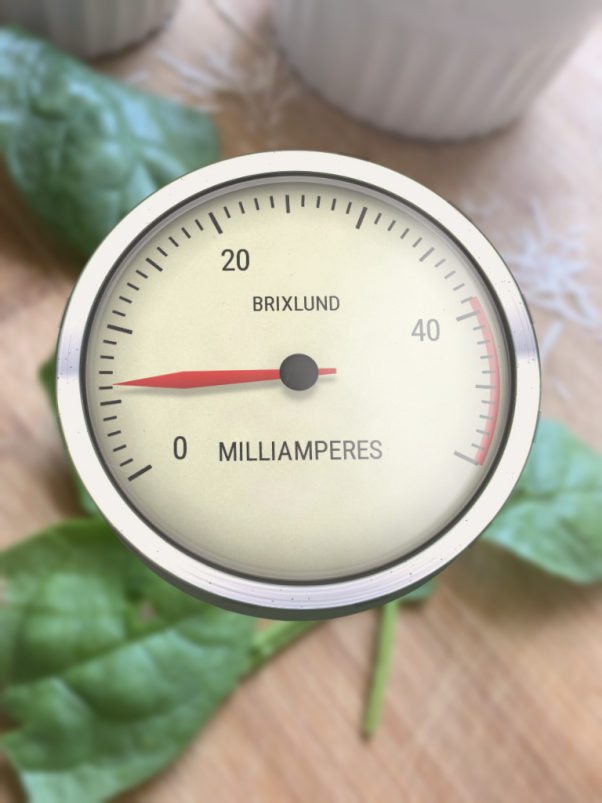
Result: 6,mA
